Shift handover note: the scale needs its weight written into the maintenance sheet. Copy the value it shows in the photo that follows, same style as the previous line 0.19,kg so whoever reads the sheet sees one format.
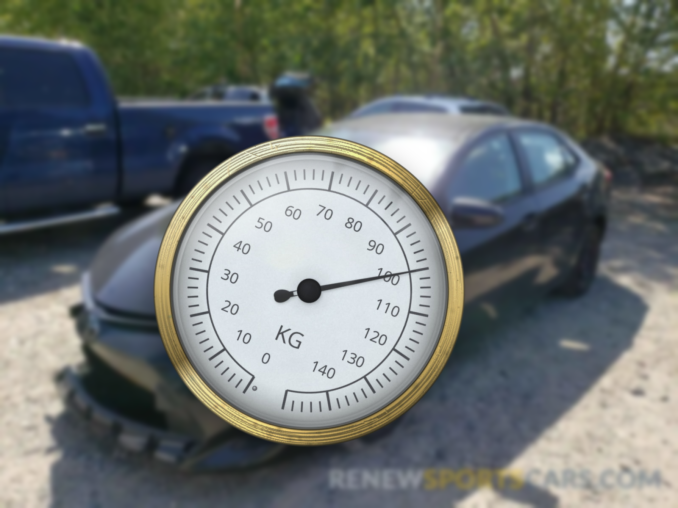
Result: 100,kg
